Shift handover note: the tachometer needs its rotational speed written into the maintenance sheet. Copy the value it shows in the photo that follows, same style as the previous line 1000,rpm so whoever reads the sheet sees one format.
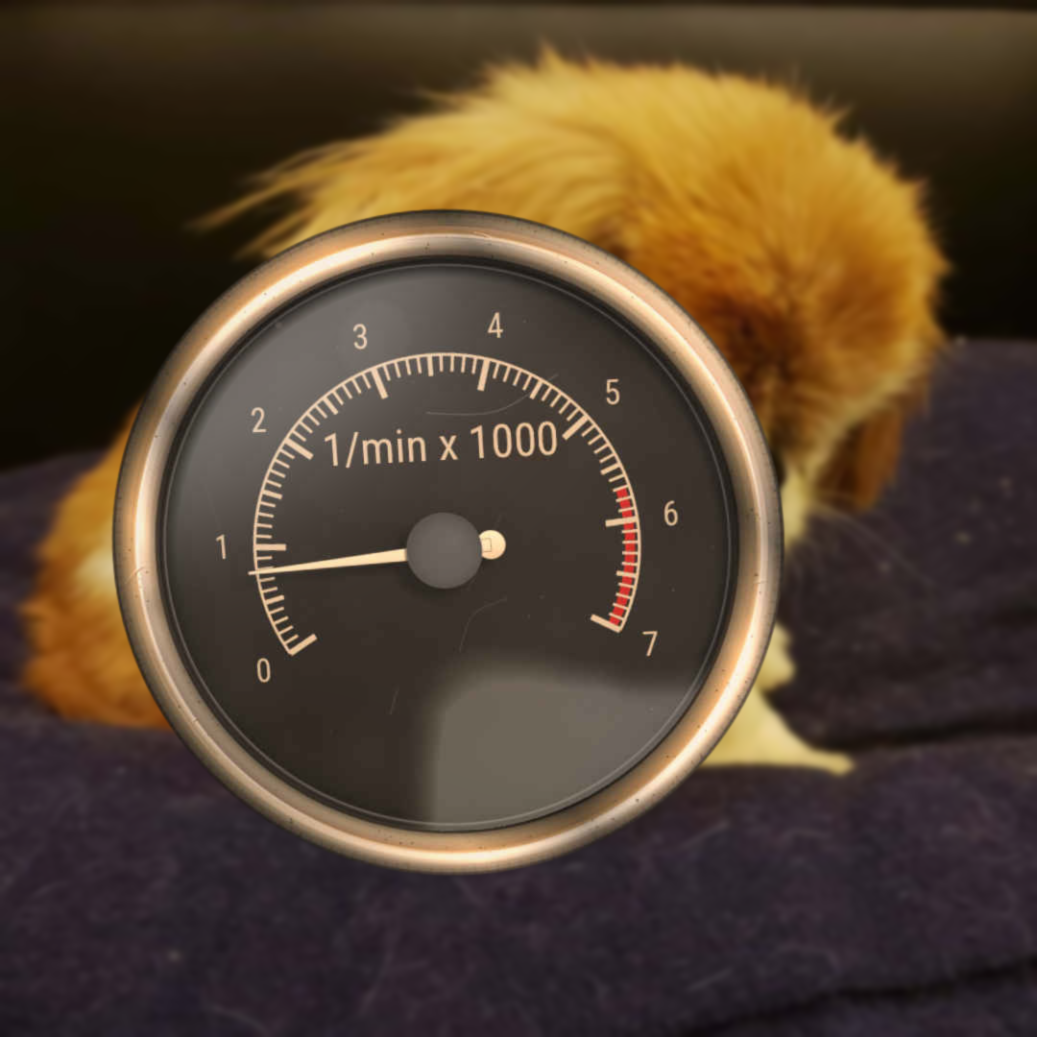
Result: 800,rpm
